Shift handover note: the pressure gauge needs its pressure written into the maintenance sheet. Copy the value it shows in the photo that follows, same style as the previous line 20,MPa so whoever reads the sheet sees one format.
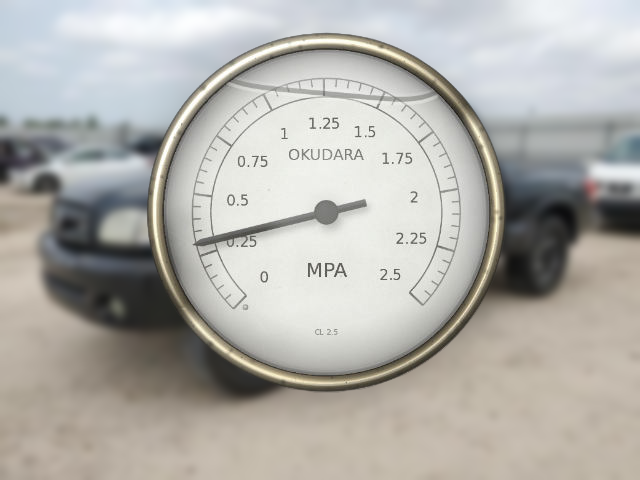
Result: 0.3,MPa
